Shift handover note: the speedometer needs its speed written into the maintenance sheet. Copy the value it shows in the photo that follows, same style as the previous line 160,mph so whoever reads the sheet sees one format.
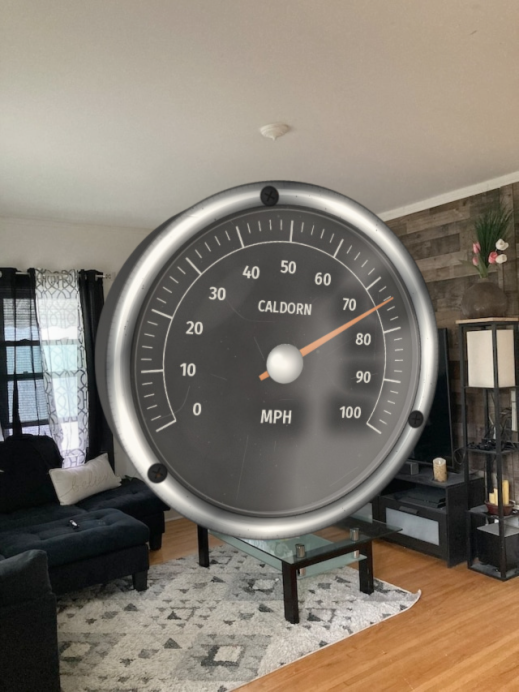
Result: 74,mph
